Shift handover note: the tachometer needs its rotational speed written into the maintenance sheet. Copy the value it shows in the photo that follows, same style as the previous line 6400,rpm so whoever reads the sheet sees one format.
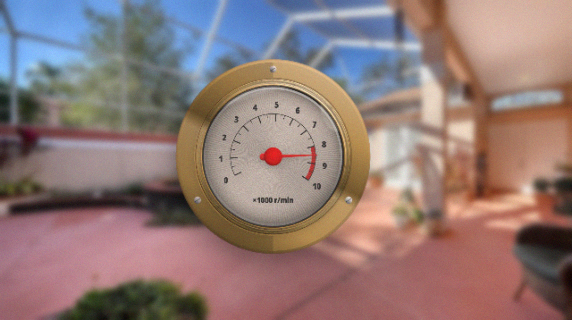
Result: 8500,rpm
